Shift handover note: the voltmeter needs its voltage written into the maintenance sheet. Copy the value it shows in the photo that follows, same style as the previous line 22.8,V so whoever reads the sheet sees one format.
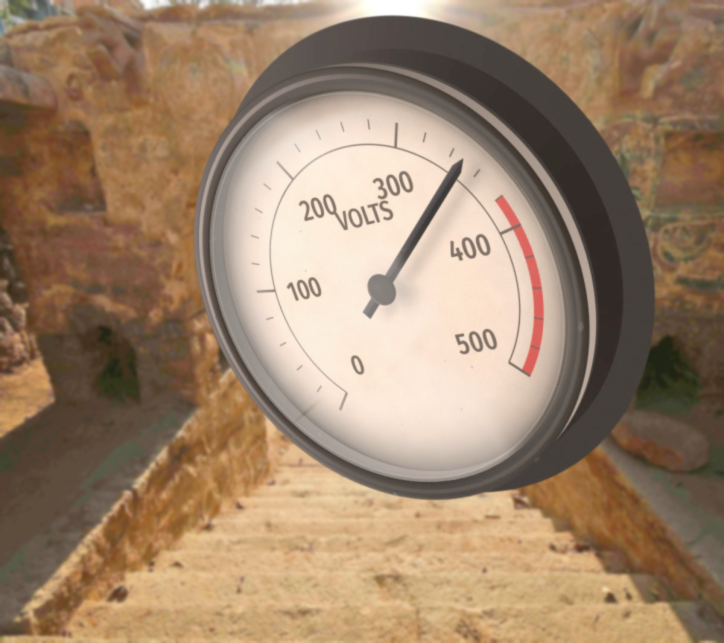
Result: 350,V
